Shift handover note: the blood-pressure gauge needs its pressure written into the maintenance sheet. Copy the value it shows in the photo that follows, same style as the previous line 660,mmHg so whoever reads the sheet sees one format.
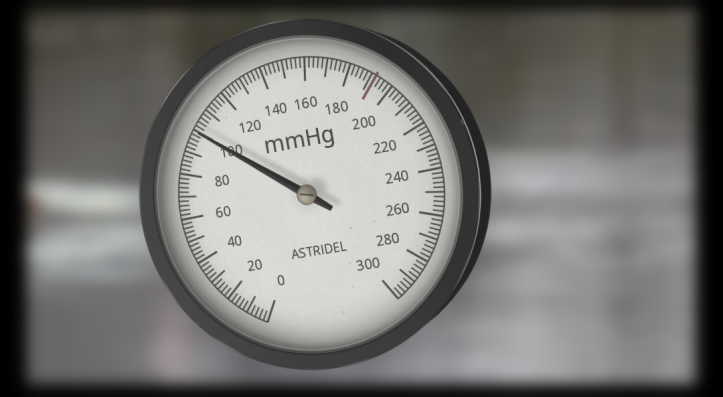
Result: 100,mmHg
